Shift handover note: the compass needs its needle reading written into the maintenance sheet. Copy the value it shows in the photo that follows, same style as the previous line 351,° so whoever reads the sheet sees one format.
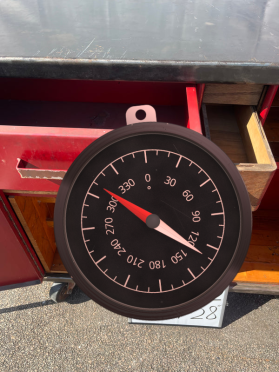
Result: 310,°
